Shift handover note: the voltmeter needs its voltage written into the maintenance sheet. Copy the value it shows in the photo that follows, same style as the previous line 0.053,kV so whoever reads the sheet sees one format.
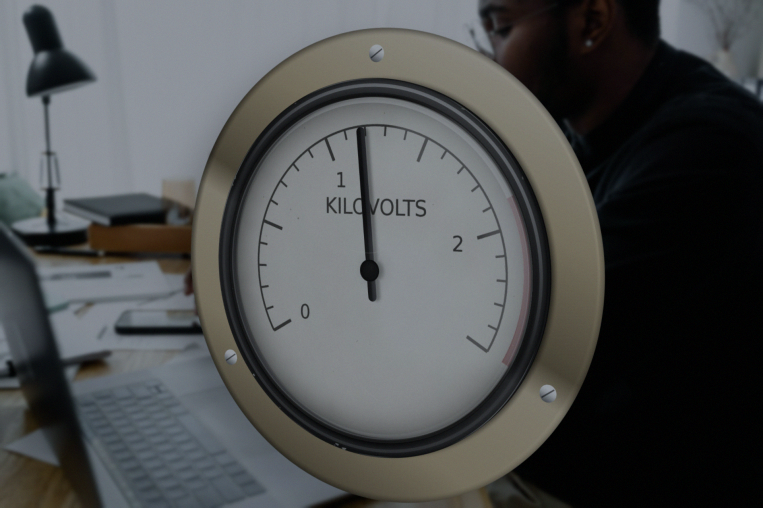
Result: 1.2,kV
